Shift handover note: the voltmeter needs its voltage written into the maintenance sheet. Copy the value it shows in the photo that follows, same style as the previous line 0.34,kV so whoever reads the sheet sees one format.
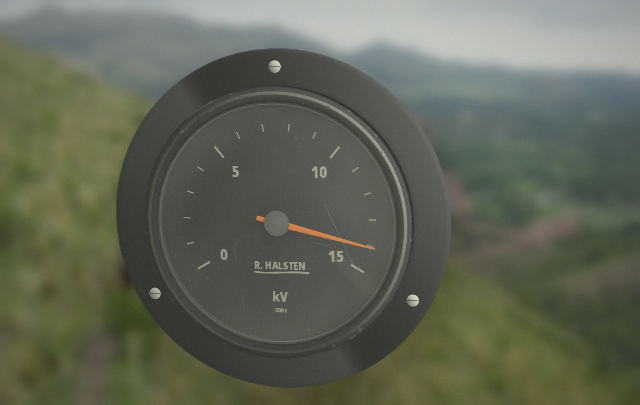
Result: 14,kV
